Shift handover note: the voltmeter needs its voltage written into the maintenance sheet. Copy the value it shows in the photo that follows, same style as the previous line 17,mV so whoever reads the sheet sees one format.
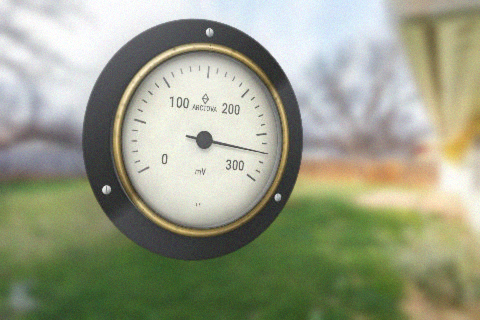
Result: 270,mV
